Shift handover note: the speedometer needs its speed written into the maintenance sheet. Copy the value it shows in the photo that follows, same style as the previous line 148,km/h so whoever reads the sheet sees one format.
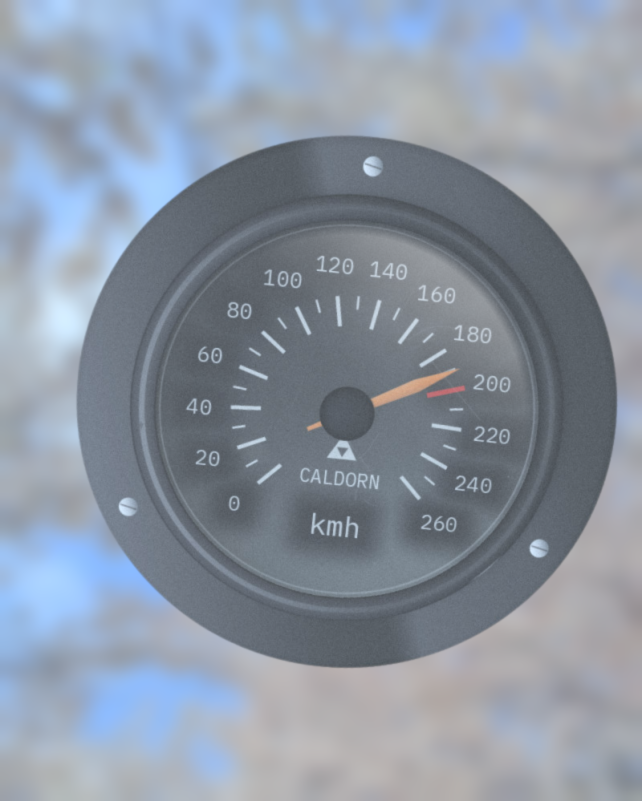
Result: 190,km/h
